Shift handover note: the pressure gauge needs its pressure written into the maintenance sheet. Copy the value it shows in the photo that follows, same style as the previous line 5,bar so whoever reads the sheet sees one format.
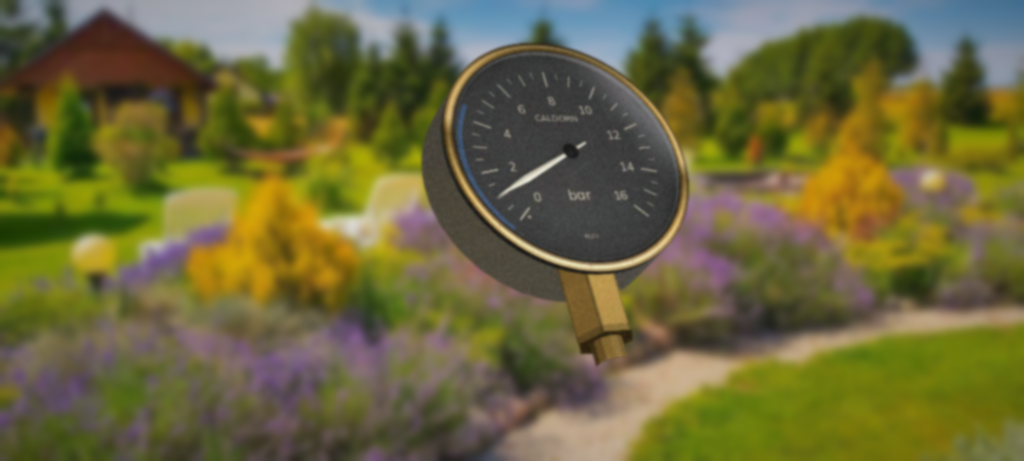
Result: 1,bar
